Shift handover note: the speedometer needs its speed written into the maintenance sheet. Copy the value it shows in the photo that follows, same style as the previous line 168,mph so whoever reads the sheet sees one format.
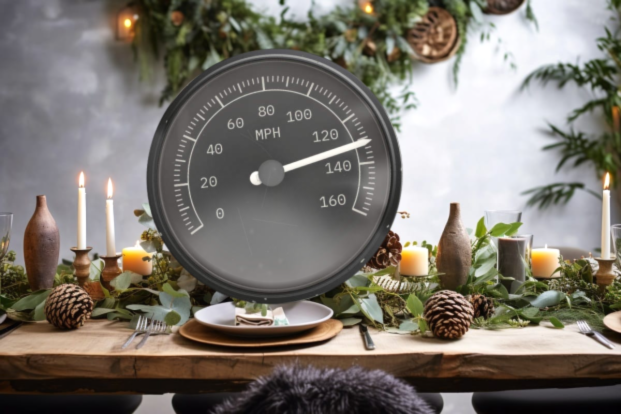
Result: 132,mph
